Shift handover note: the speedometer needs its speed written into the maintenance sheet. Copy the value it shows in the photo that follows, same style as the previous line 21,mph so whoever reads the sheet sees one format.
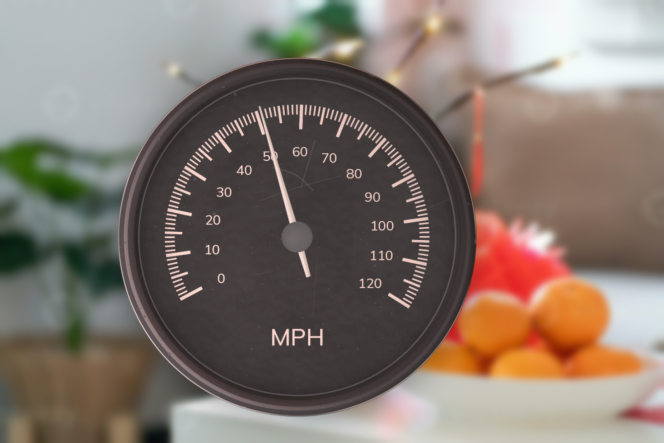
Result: 51,mph
